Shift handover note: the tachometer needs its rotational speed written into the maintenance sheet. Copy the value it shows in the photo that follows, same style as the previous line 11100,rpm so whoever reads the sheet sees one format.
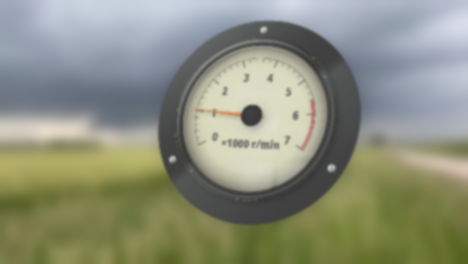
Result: 1000,rpm
